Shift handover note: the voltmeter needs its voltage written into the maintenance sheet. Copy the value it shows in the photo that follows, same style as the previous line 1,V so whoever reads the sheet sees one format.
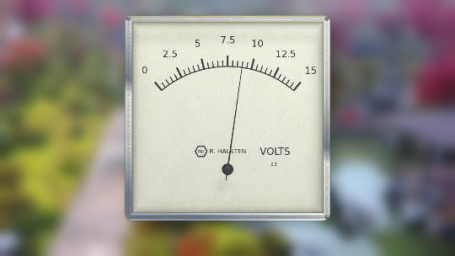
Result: 9,V
